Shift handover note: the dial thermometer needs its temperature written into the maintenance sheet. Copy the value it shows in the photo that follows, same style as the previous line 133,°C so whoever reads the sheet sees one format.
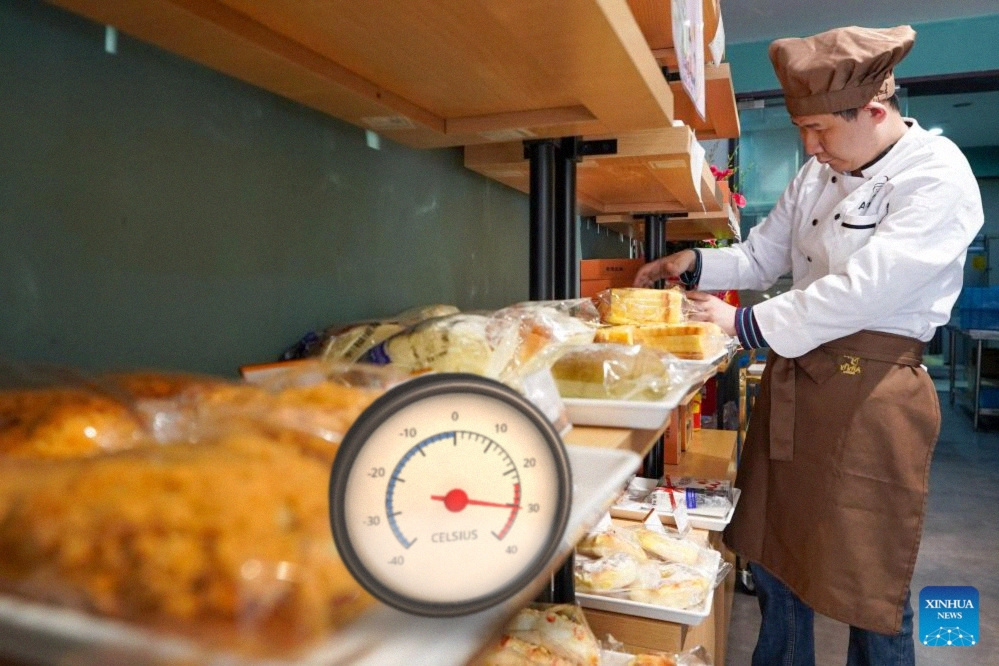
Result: 30,°C
